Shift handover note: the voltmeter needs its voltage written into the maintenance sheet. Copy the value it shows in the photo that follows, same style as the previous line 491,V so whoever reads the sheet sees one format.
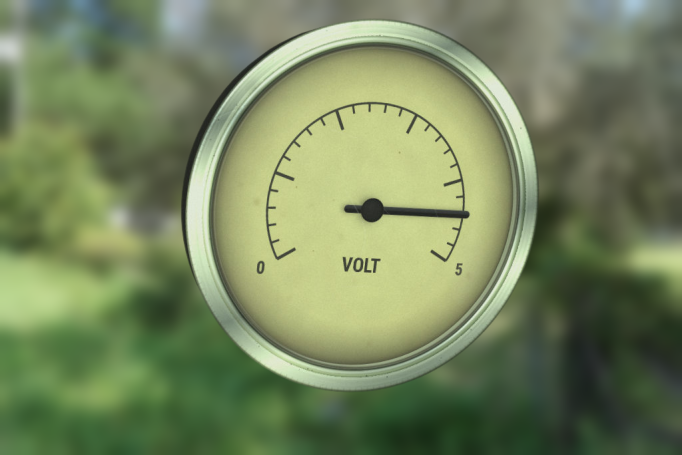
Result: 4.4,V
